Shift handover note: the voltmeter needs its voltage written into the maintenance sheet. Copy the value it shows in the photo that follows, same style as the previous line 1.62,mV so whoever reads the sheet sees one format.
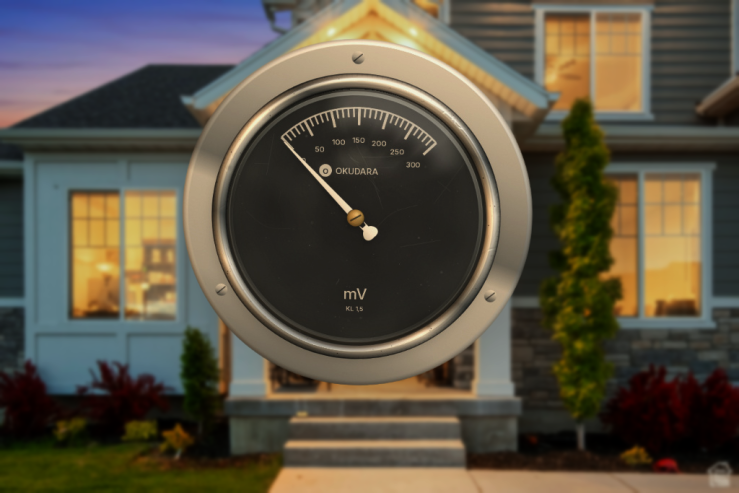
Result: 0,mV
